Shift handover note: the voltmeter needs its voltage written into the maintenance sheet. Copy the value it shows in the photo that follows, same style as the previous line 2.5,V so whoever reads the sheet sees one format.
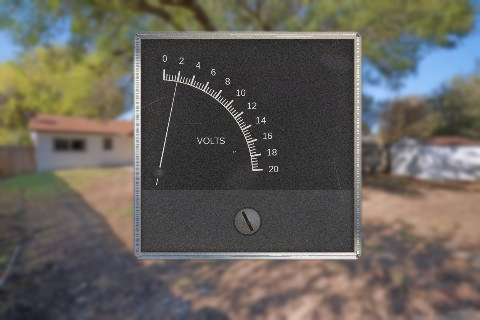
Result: 2,V
